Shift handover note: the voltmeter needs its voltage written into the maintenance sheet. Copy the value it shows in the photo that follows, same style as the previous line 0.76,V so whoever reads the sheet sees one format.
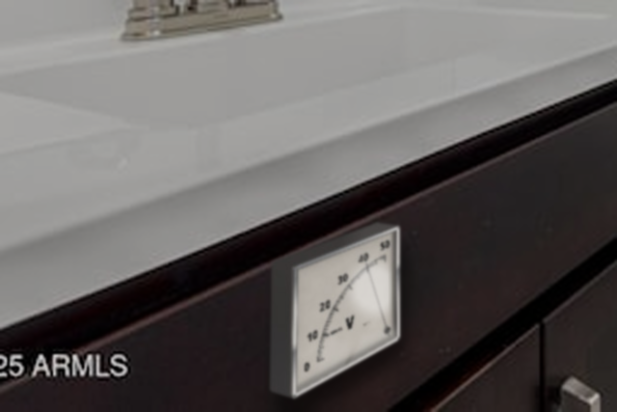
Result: 40,V
